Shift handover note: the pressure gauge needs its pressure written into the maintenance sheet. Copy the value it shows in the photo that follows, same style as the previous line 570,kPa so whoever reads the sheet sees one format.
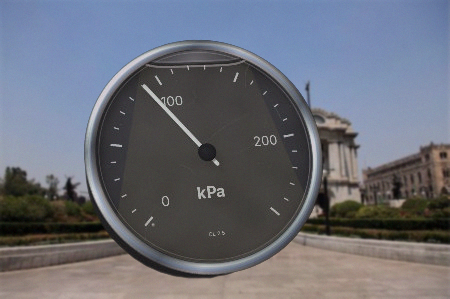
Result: 90,kPa
